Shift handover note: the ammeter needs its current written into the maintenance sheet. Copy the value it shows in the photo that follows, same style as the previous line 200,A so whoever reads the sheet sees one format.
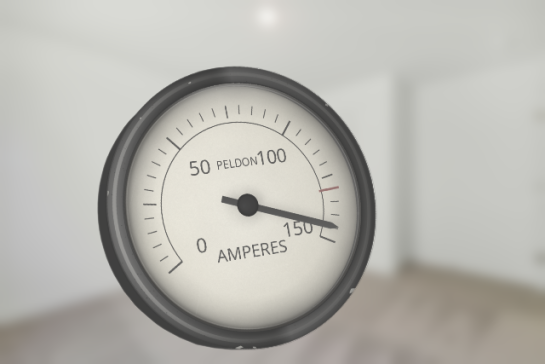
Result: 145,A
